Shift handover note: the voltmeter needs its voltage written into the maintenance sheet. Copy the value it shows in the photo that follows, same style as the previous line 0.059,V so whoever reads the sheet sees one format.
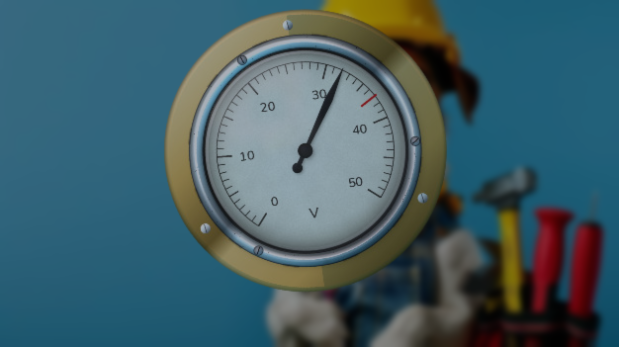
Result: 32,V
